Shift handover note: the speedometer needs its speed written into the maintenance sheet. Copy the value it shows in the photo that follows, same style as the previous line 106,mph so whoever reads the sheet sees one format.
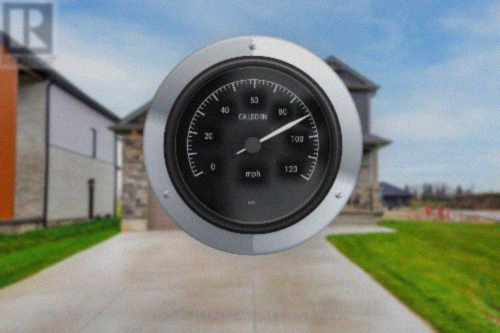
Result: 90,mph
